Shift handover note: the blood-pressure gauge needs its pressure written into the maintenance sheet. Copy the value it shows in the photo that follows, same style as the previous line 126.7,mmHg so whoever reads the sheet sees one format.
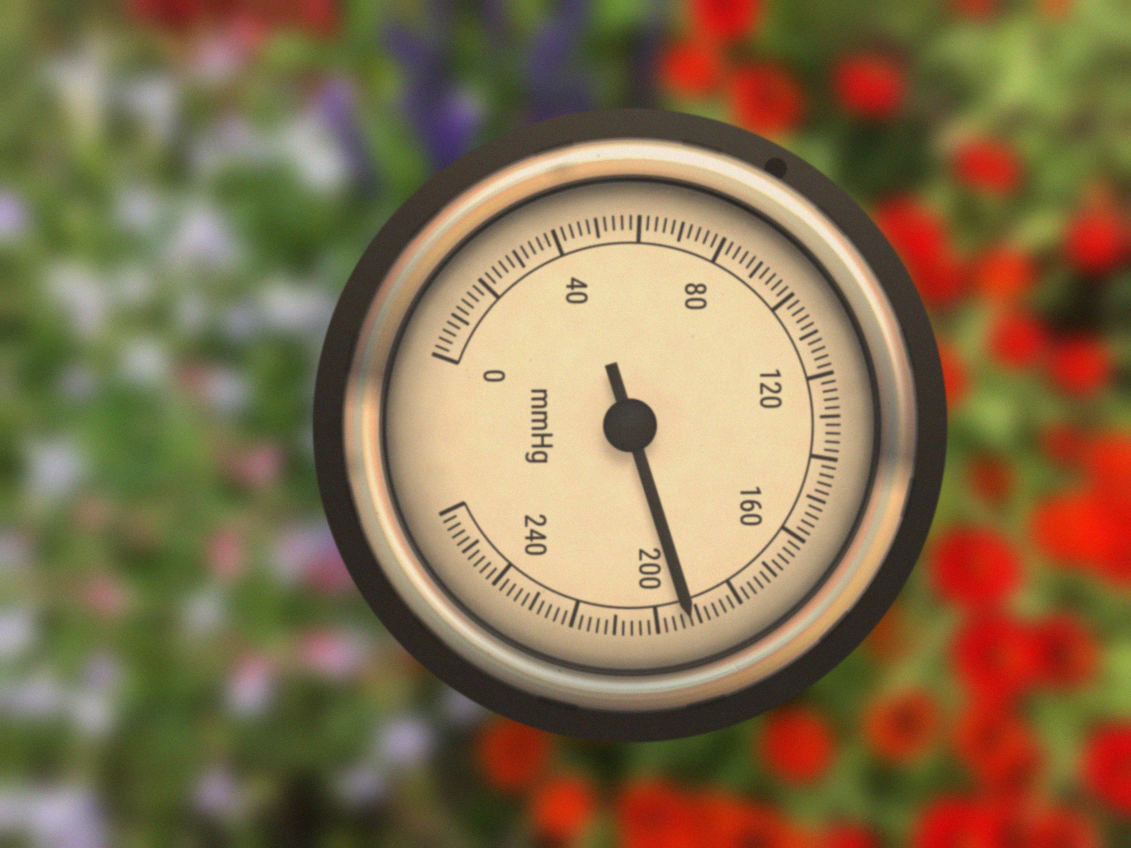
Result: 192,mmHg
